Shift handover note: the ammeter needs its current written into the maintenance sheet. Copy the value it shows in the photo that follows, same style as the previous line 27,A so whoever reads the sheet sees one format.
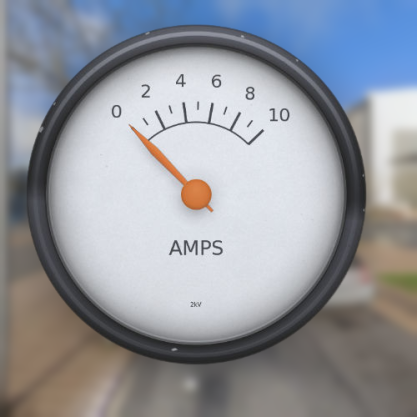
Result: 0,A
